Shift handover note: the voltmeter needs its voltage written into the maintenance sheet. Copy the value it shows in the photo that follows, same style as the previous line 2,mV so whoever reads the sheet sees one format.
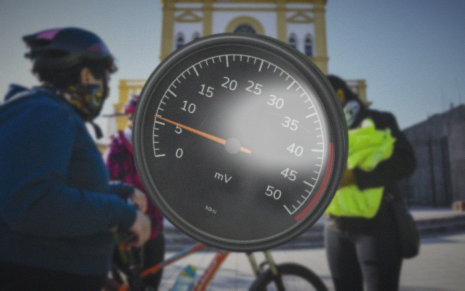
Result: 6,mV
